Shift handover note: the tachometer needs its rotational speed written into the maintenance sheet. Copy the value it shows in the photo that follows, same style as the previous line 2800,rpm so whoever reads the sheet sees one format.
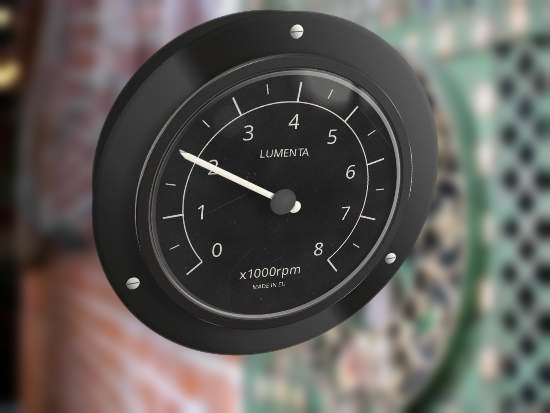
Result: 2000,rpm
